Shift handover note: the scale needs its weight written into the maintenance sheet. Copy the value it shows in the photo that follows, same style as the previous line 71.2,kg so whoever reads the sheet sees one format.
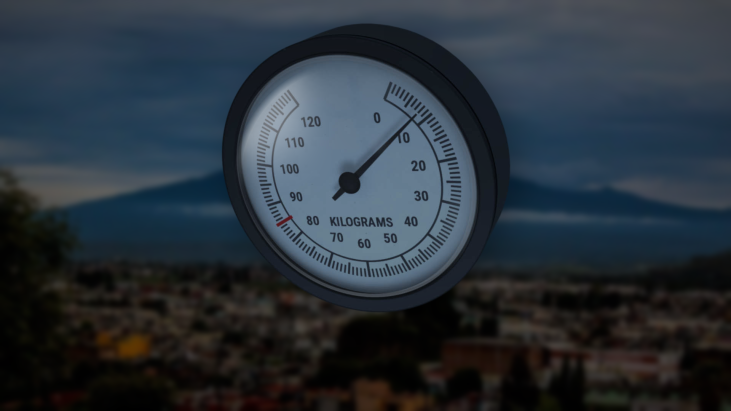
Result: 8,kg
